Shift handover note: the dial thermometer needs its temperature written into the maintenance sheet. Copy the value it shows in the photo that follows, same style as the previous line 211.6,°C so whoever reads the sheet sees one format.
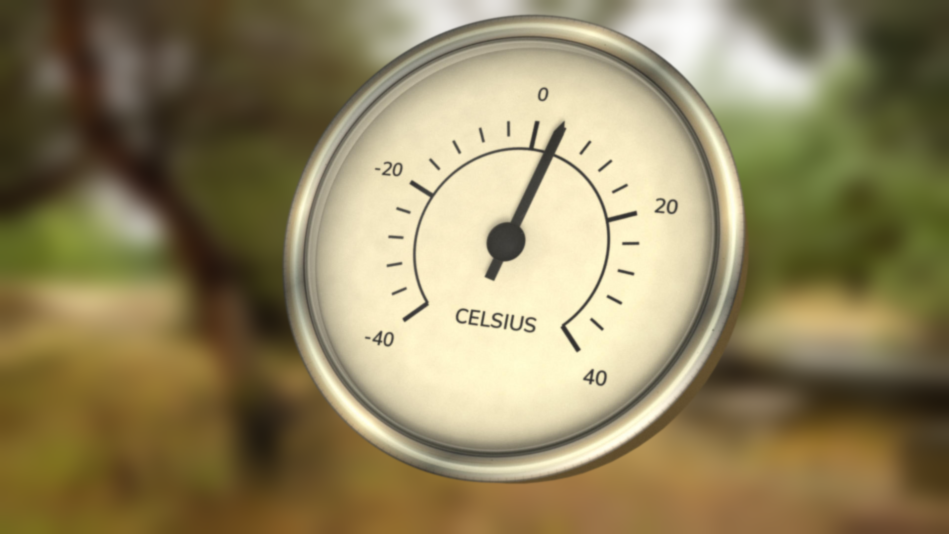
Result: 4,°C
